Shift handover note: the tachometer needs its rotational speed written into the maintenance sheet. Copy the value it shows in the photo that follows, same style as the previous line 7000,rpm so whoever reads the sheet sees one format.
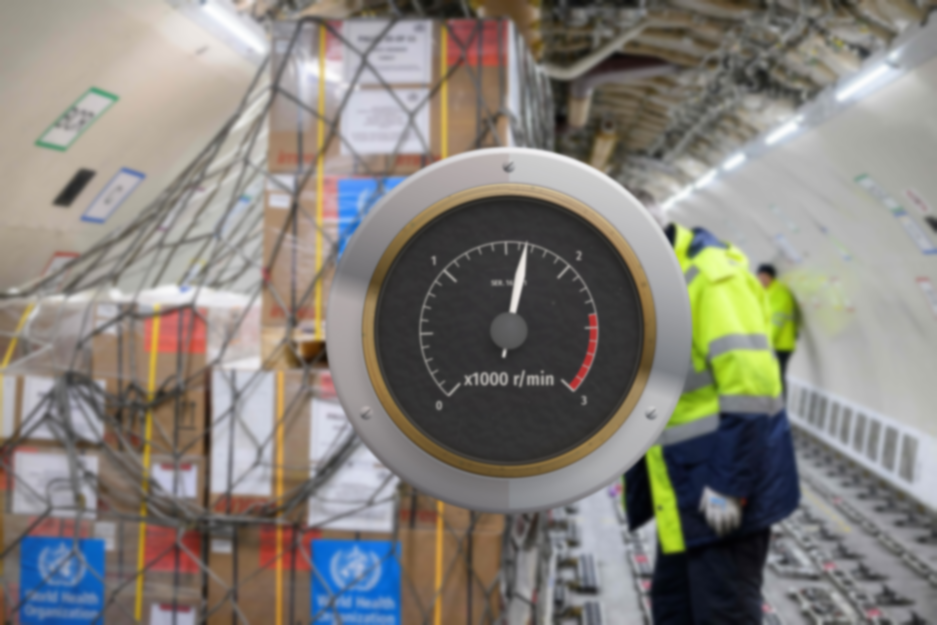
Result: 1650,rpm
